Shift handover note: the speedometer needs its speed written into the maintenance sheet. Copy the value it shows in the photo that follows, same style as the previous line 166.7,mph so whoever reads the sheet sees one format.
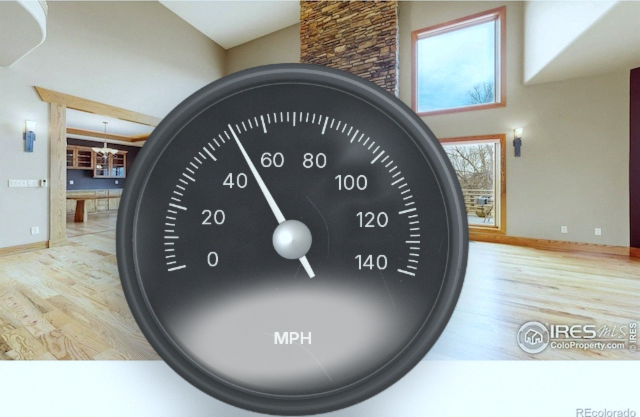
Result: 50,mph
